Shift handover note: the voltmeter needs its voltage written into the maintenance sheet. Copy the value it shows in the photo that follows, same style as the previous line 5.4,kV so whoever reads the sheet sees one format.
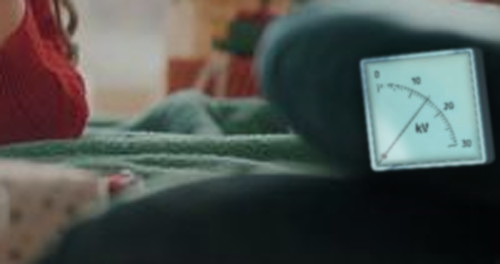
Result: 15,kV
